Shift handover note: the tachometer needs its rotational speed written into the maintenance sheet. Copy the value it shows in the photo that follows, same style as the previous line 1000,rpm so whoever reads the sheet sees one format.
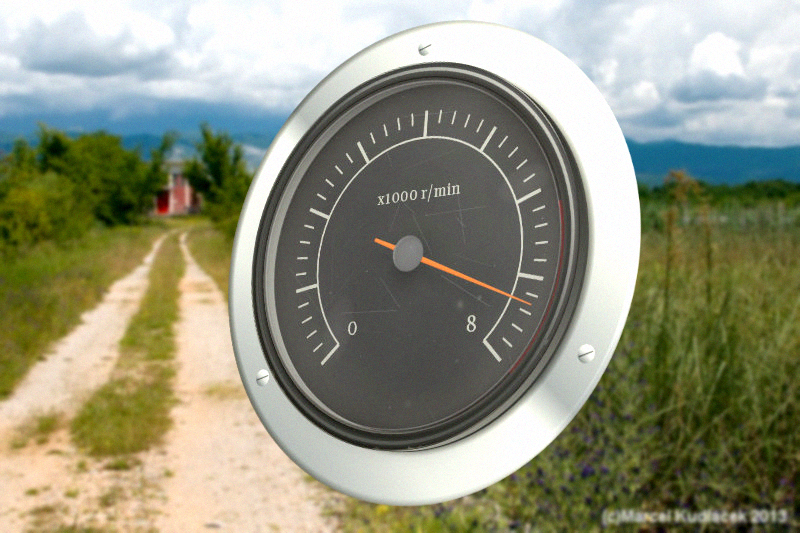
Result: 7300,rpm
